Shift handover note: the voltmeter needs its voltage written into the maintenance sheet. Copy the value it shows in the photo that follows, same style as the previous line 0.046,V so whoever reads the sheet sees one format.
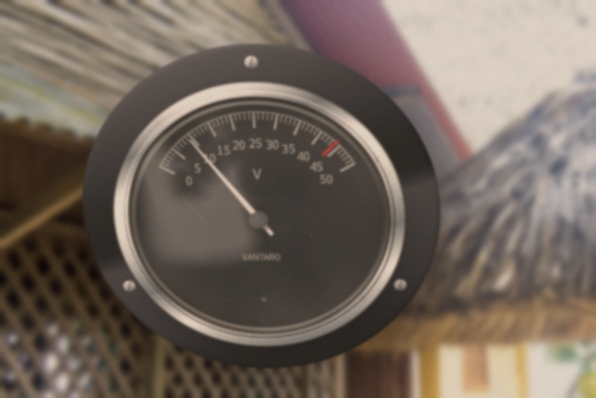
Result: 10,V
